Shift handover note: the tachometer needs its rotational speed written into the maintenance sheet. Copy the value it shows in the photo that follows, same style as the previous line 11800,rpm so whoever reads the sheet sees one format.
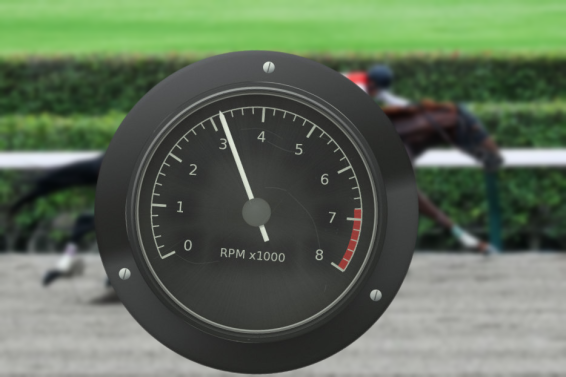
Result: 3200,rpm
